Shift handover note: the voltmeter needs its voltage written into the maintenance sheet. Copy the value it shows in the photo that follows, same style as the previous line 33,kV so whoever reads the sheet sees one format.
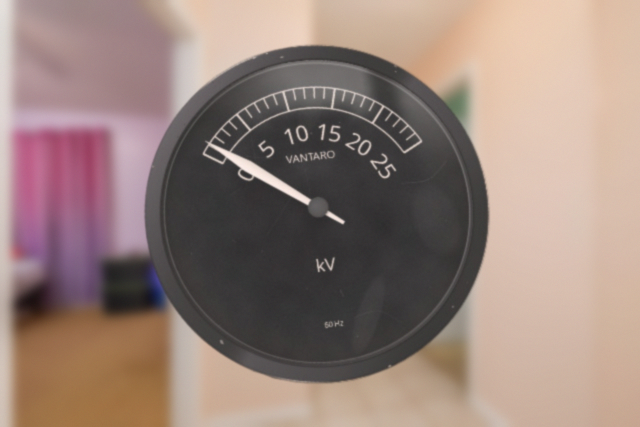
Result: 1,kV
